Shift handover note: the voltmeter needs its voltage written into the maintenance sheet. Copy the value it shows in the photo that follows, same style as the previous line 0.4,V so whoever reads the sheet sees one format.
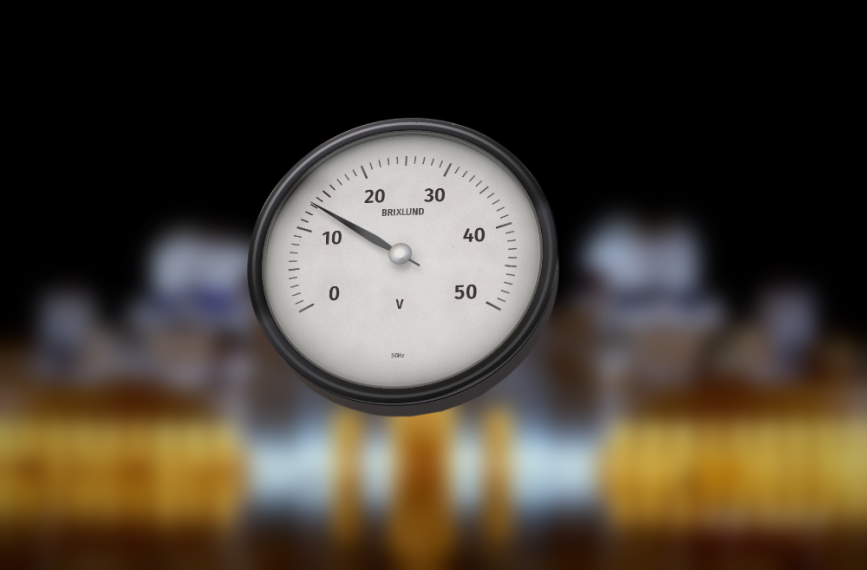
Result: 13,V
